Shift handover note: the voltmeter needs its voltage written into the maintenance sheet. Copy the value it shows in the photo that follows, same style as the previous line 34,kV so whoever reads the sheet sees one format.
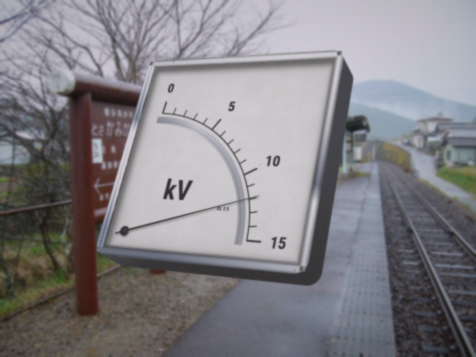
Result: 12,kV
